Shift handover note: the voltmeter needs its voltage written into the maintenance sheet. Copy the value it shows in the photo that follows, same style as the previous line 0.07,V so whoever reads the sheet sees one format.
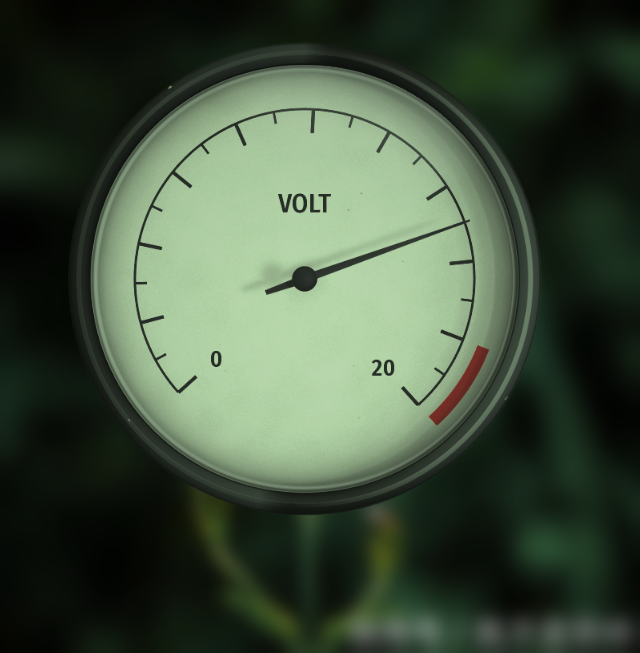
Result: 15,V
